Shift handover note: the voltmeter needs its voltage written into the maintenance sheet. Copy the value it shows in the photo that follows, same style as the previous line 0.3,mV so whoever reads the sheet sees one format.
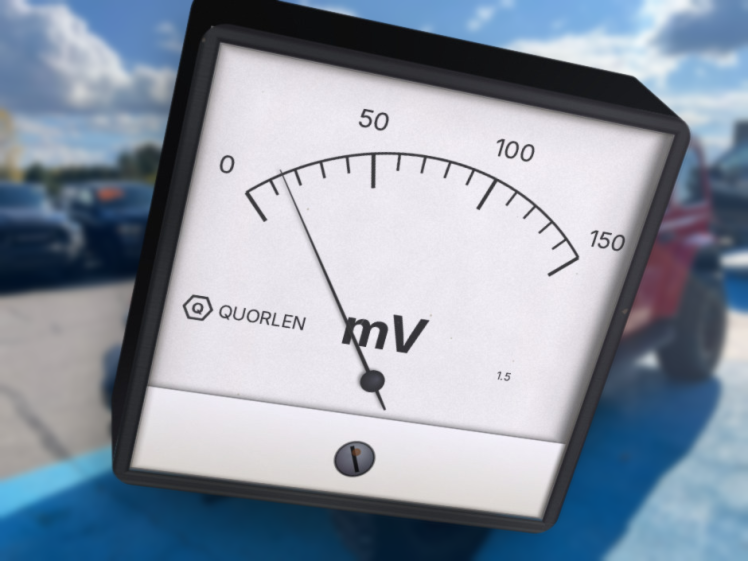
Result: 15,mV
